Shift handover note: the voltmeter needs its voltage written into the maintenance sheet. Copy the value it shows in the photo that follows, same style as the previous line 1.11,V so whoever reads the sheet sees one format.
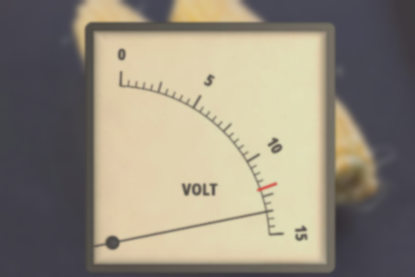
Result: 13.5,V
